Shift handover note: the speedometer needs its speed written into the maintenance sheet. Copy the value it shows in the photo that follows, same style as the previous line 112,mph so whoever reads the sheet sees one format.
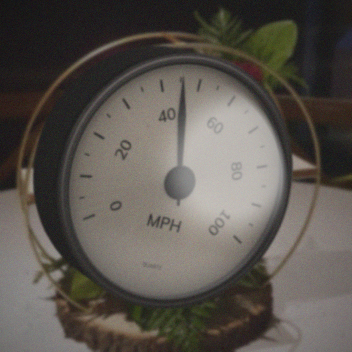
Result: 45,mph
